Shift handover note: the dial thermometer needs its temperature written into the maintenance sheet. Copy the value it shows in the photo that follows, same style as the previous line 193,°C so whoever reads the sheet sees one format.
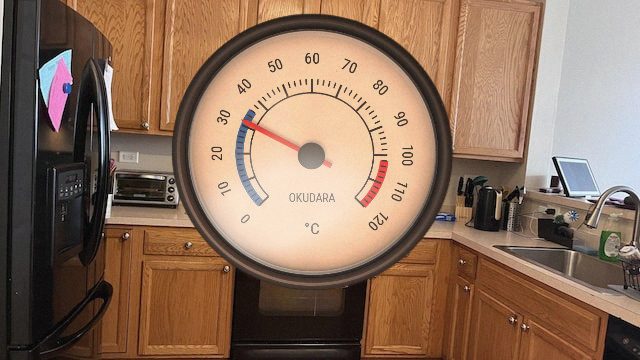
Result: 32,°C
